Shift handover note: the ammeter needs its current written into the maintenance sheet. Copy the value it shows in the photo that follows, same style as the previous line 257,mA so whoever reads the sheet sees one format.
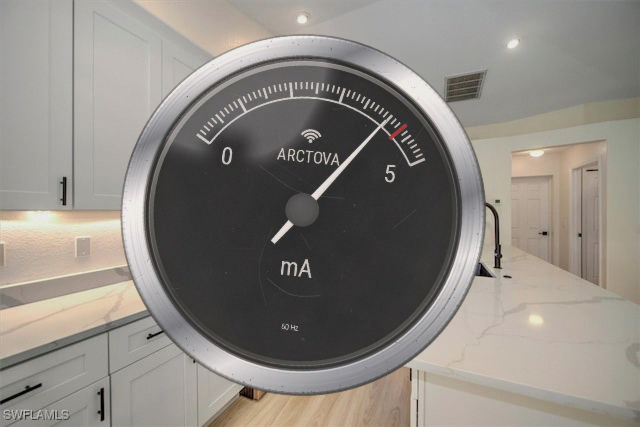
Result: 4,mA
